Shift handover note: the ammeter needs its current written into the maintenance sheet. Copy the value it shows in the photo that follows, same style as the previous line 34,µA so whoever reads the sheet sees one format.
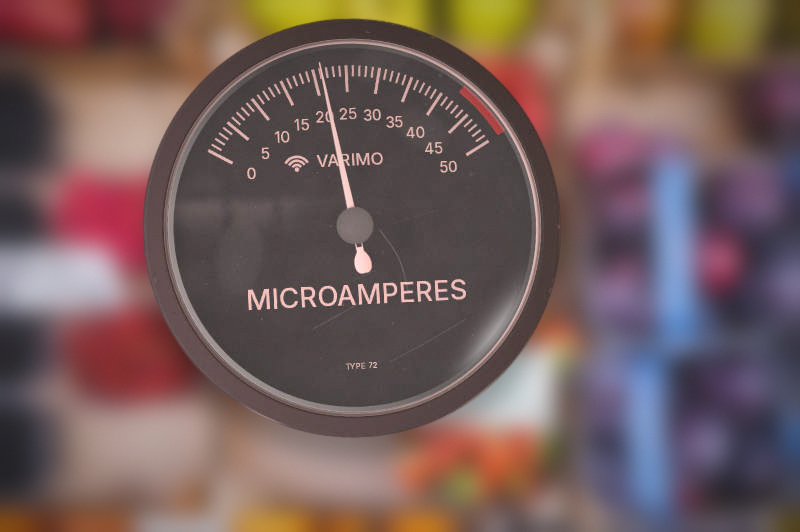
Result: 21,µA
